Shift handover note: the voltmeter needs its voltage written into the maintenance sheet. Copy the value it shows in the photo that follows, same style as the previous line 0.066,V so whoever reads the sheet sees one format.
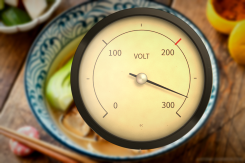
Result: 275,V
